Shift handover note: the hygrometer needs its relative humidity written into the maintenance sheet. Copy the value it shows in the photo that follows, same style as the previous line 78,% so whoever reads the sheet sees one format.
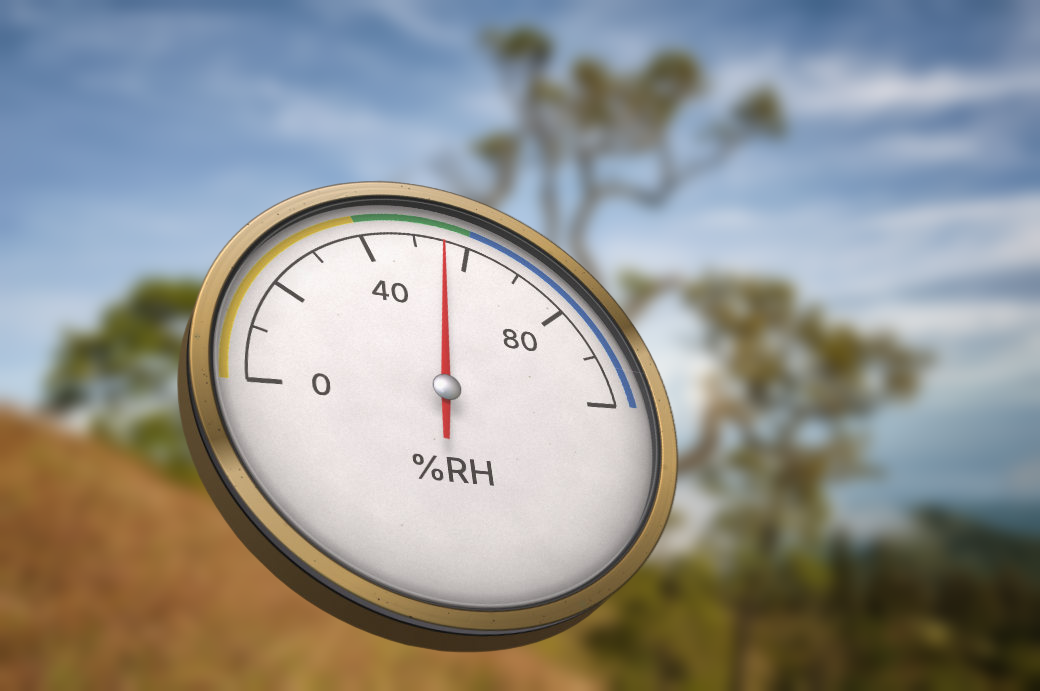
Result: 55,%
